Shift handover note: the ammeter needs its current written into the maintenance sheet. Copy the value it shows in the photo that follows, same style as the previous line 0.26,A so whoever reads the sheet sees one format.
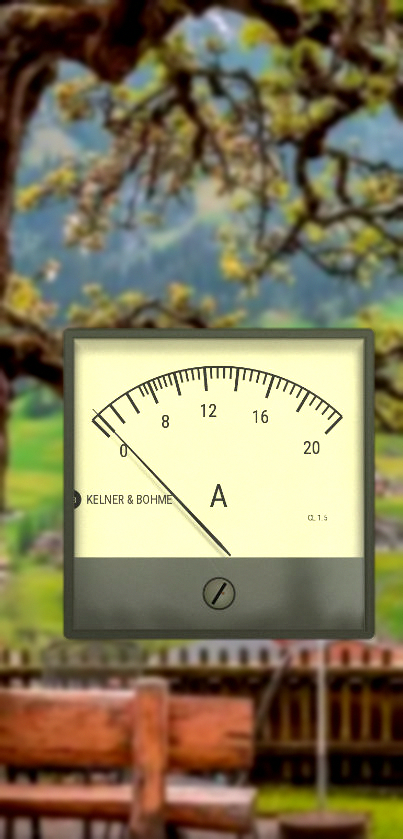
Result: 2,A
